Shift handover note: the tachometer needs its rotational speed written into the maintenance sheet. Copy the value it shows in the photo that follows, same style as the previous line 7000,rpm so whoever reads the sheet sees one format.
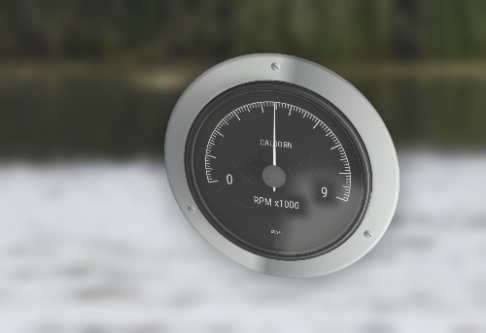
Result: 4500,rpm
